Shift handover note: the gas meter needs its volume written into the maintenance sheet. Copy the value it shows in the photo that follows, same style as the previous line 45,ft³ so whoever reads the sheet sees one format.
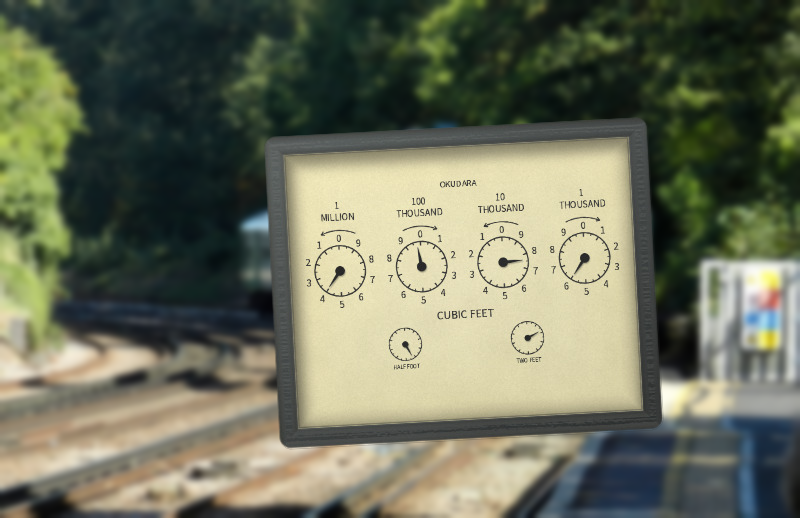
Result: 397600,ft³
